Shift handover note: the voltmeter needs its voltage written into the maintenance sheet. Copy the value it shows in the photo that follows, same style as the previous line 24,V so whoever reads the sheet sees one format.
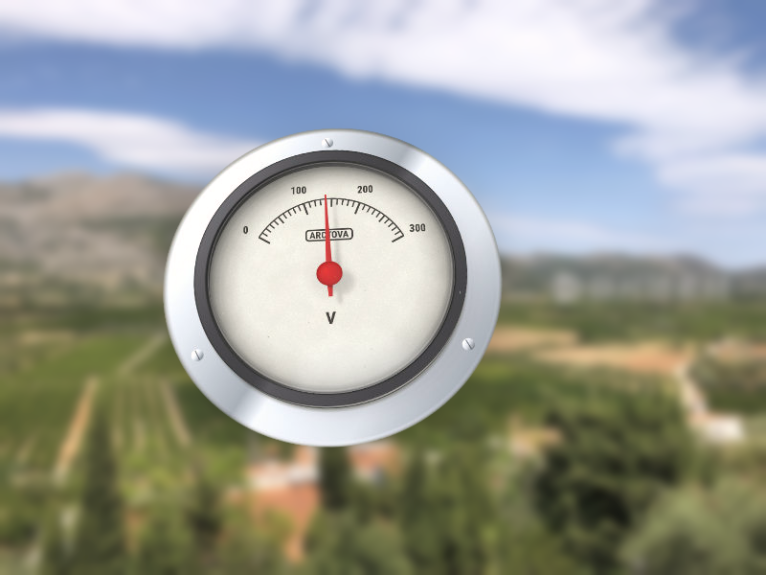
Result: 140,V
